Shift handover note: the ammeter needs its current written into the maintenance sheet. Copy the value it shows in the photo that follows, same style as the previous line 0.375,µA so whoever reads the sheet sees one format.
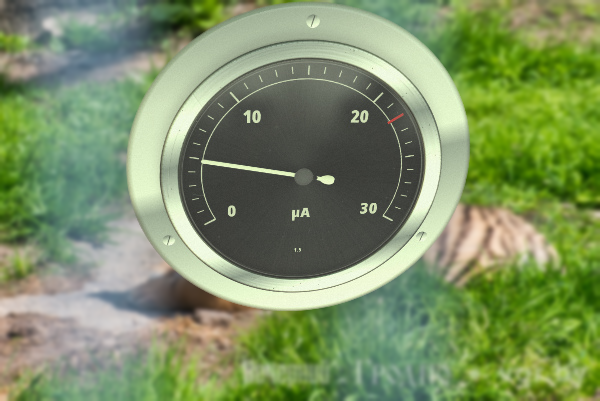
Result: 5,µA
